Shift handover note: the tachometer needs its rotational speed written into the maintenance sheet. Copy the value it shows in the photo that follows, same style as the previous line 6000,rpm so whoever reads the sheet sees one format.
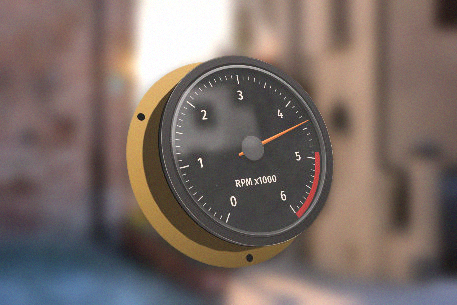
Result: 4400,rpm
